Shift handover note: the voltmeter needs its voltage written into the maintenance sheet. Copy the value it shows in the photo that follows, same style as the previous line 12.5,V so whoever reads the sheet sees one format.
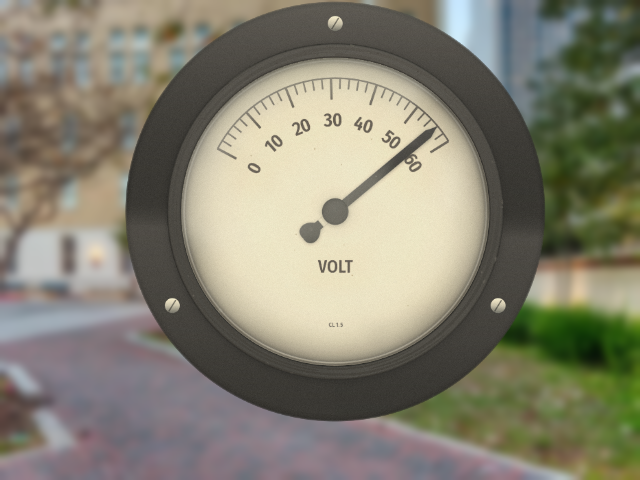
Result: 56,V
